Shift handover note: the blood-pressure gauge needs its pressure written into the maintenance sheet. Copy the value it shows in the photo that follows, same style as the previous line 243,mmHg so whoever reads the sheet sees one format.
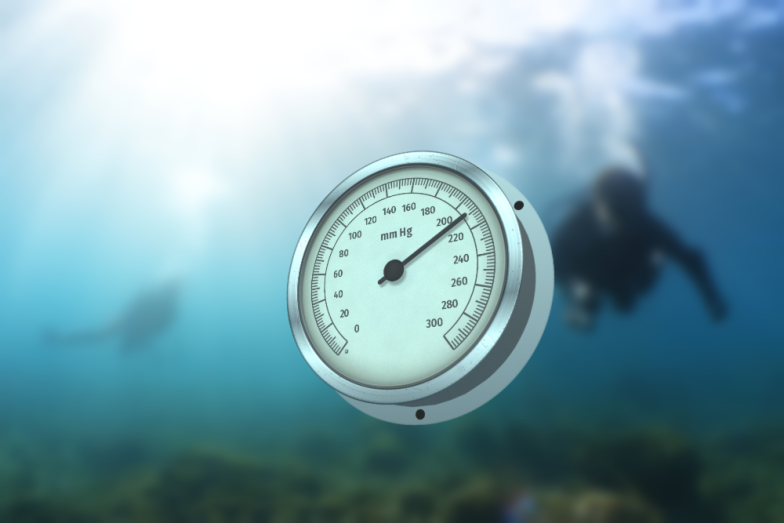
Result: 210,mmHg
